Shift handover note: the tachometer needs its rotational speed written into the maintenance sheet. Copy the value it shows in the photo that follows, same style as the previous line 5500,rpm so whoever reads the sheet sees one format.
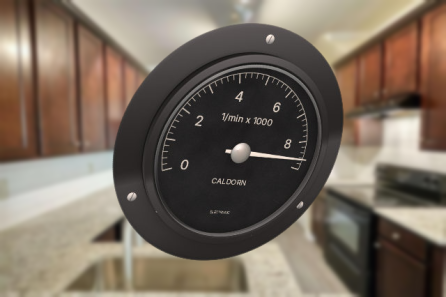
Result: 8600,rpm
